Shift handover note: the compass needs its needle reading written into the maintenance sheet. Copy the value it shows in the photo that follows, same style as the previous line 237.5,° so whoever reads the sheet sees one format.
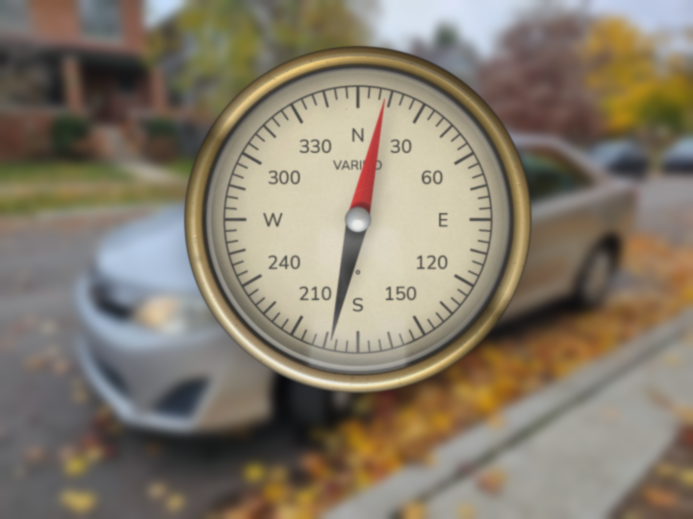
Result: 12.5,°
